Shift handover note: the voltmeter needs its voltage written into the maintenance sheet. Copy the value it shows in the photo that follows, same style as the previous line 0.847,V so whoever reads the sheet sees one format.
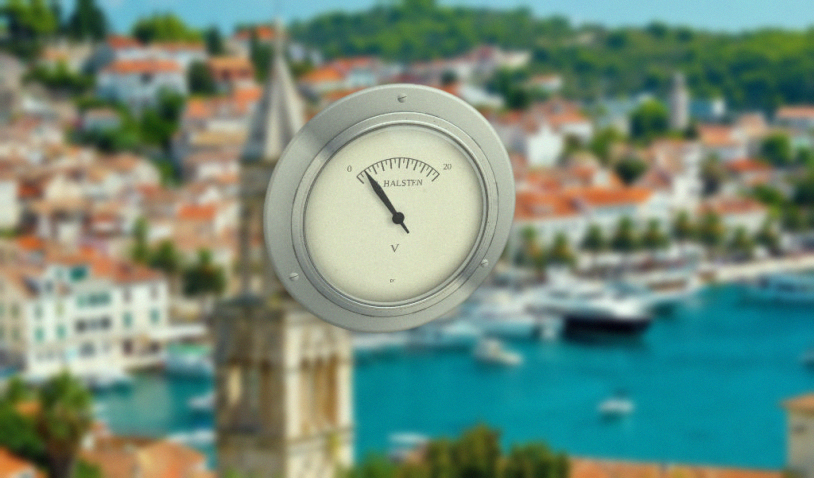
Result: 2,V
